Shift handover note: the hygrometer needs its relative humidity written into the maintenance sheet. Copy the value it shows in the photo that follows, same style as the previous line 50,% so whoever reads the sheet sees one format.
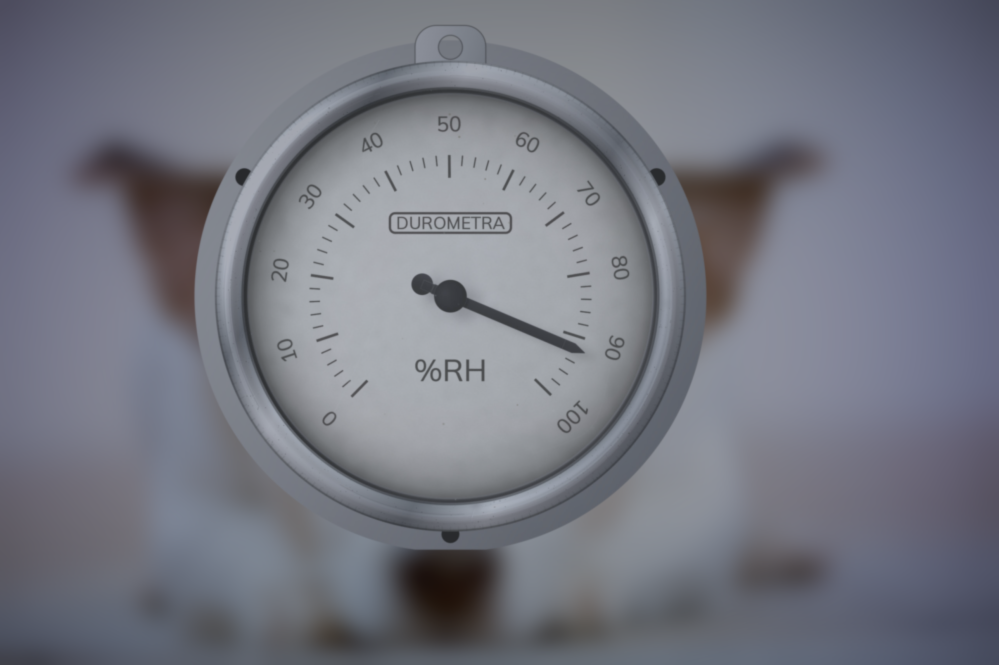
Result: 92,%
